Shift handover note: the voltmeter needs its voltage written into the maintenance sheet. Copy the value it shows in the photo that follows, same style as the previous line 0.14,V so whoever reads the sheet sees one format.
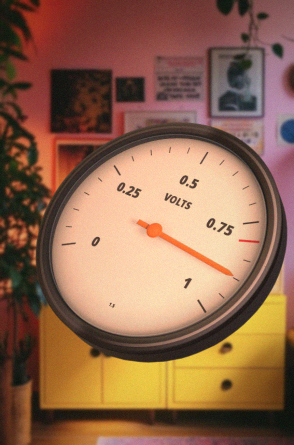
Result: 0.9,V
